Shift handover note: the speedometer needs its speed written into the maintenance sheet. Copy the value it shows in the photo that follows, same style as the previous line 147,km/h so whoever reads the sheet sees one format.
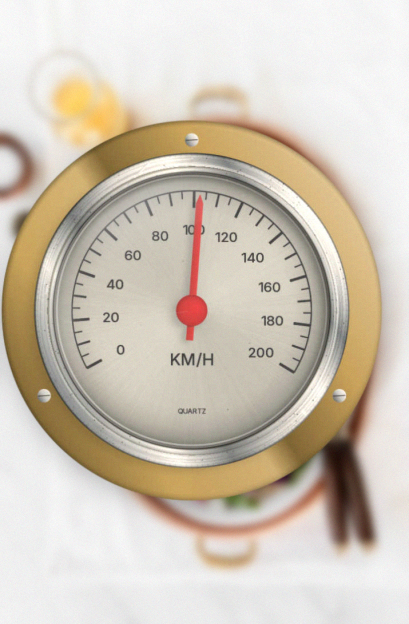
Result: 102.5,km/h
